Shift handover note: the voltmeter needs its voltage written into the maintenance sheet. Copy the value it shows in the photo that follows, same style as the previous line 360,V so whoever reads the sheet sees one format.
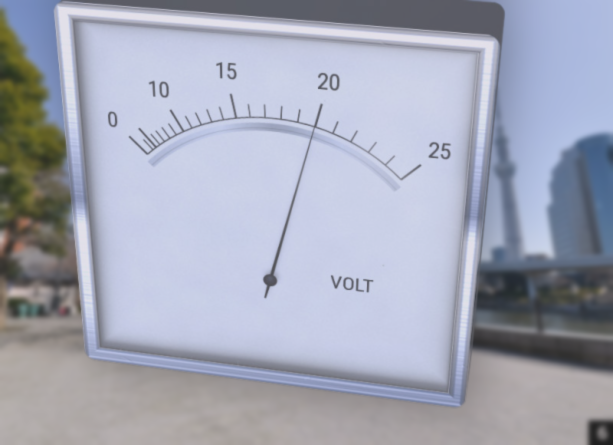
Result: 20,V
